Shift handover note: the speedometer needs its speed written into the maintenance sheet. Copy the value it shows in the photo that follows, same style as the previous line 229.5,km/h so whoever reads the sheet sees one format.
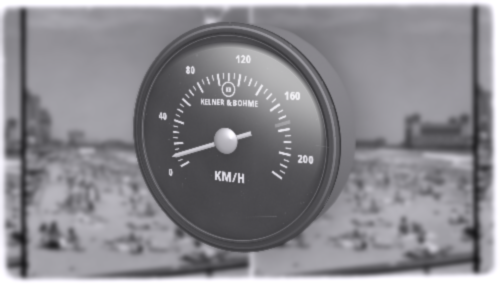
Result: 10,km/h
